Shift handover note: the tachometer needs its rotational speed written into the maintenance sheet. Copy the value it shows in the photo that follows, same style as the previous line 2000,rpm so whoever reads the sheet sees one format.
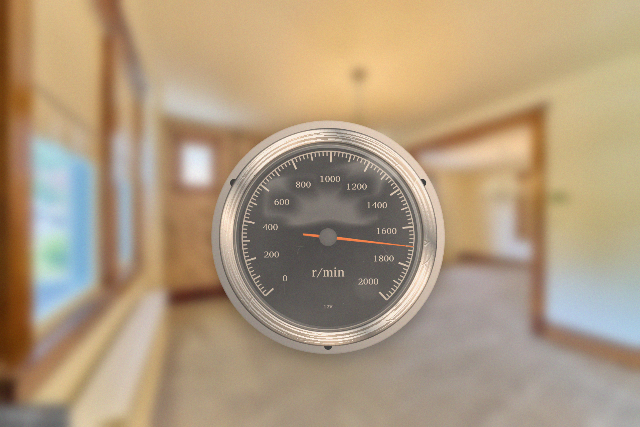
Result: 1700,rpm
